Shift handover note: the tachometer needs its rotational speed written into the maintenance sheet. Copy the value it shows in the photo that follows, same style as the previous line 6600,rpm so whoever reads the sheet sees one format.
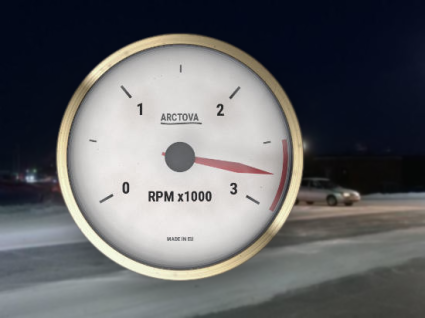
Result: 2750,rpm
